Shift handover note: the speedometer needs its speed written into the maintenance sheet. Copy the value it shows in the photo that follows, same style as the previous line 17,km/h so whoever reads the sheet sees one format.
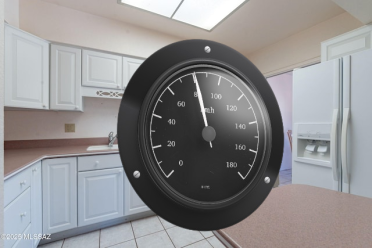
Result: 80,km/h
